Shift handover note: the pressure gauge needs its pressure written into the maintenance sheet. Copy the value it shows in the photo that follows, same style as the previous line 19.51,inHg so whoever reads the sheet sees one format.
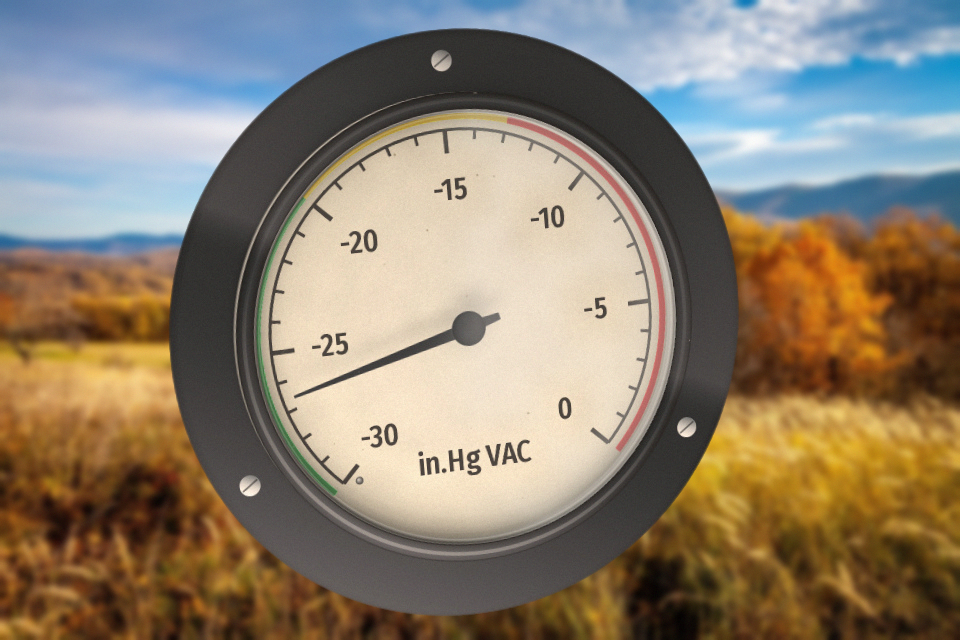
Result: -26.5,inHg
